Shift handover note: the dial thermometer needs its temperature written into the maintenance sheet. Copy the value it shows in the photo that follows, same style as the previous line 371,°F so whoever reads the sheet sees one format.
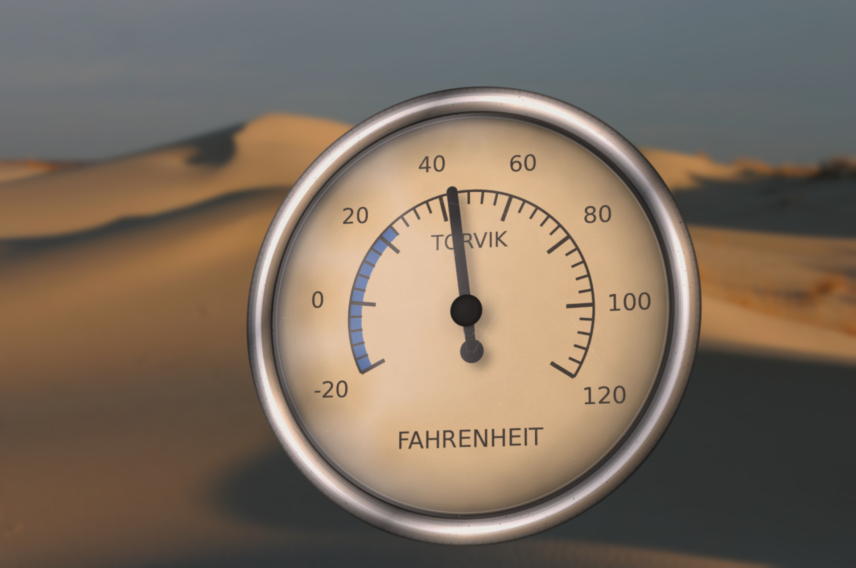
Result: 44,°F
